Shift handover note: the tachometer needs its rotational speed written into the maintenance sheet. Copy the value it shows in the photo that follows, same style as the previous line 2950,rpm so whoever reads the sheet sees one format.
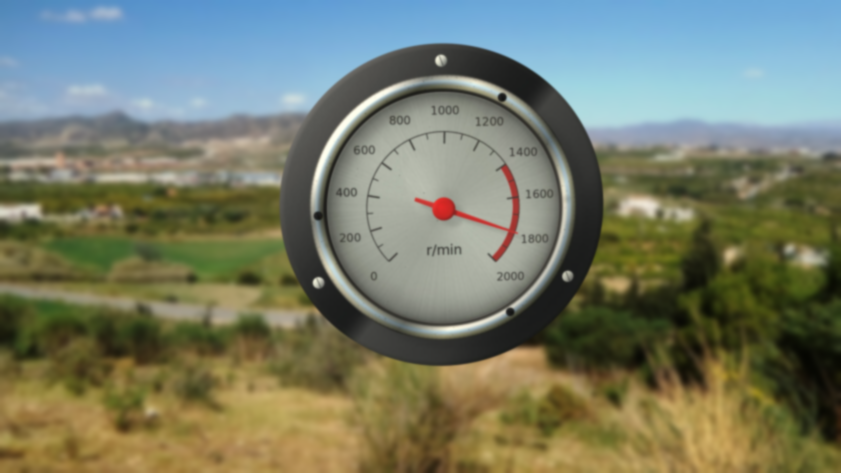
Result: 1800,rpm
